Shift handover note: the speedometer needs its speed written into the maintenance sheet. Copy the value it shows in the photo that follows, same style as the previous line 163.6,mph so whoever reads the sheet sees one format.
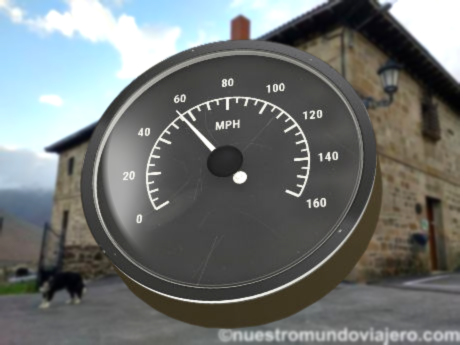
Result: 55,mph
